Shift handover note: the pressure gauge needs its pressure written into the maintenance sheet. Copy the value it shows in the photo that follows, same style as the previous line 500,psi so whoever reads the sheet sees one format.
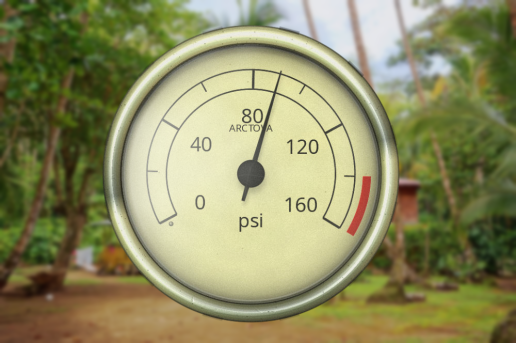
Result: 90,psi
